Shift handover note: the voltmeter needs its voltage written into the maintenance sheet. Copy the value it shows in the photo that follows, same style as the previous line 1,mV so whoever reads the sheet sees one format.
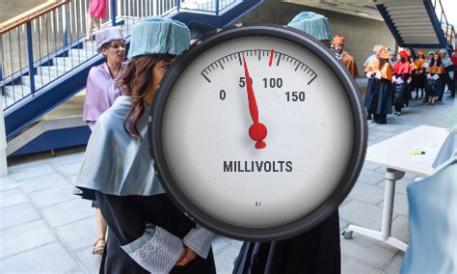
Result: 55,mV
